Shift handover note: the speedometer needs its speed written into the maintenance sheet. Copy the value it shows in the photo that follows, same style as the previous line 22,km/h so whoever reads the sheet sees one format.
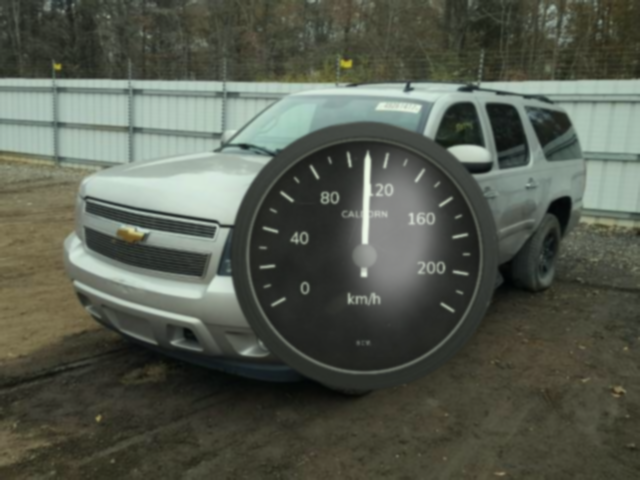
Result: 110,km/h
